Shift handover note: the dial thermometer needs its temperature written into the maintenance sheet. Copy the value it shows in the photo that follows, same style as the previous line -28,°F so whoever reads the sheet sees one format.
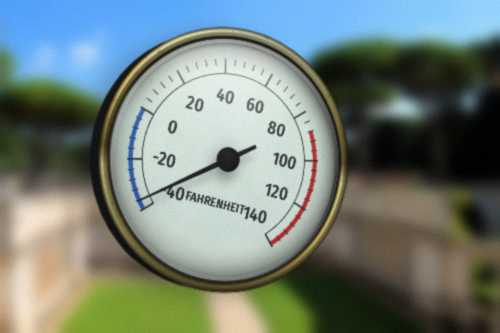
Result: -36,°F
